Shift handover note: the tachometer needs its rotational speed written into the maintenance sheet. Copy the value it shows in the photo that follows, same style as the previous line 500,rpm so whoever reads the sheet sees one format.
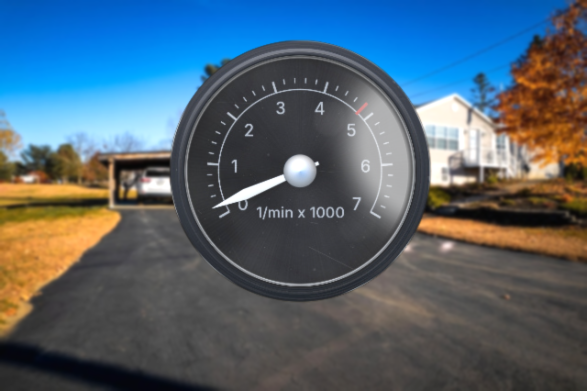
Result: 200,rpm
